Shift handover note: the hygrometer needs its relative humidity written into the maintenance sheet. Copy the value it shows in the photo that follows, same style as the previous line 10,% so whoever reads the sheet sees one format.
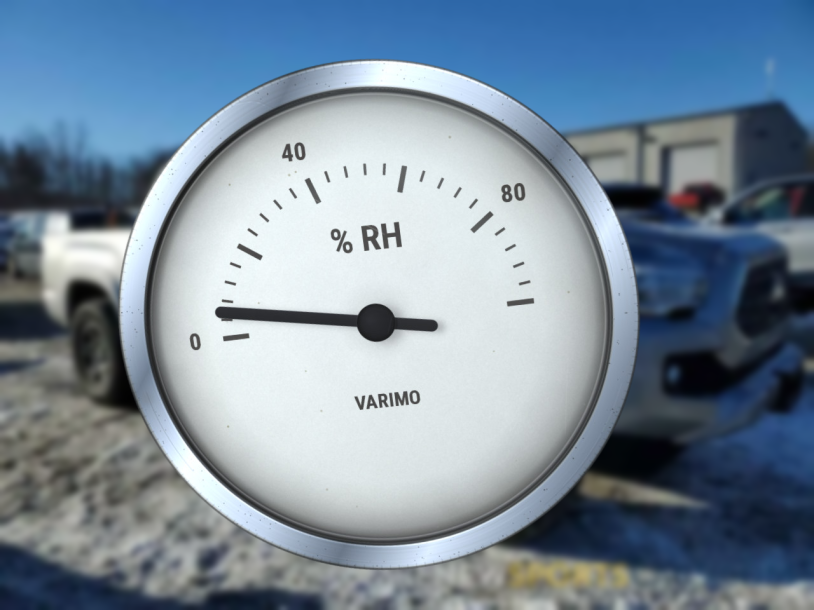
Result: 6,%
